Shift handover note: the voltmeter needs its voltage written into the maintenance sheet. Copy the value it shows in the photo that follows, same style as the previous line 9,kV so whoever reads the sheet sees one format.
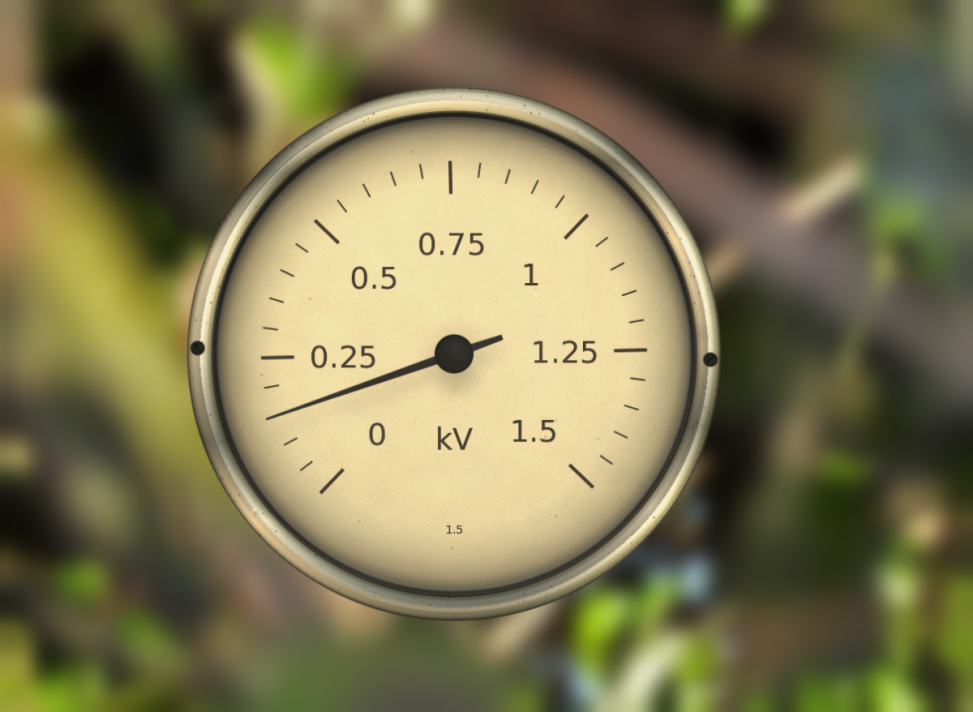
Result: 0.15,kV
